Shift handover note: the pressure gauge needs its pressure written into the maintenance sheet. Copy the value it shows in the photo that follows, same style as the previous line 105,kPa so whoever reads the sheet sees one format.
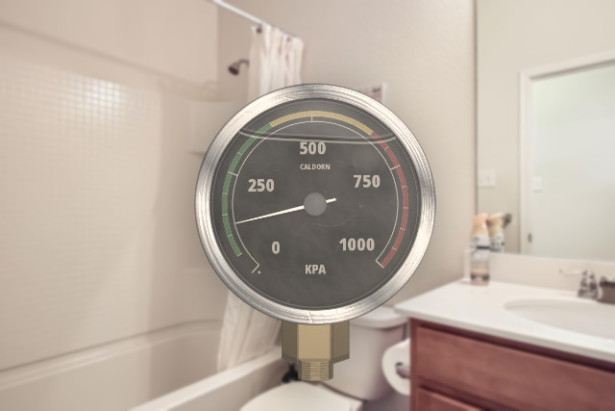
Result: 125,kPa
